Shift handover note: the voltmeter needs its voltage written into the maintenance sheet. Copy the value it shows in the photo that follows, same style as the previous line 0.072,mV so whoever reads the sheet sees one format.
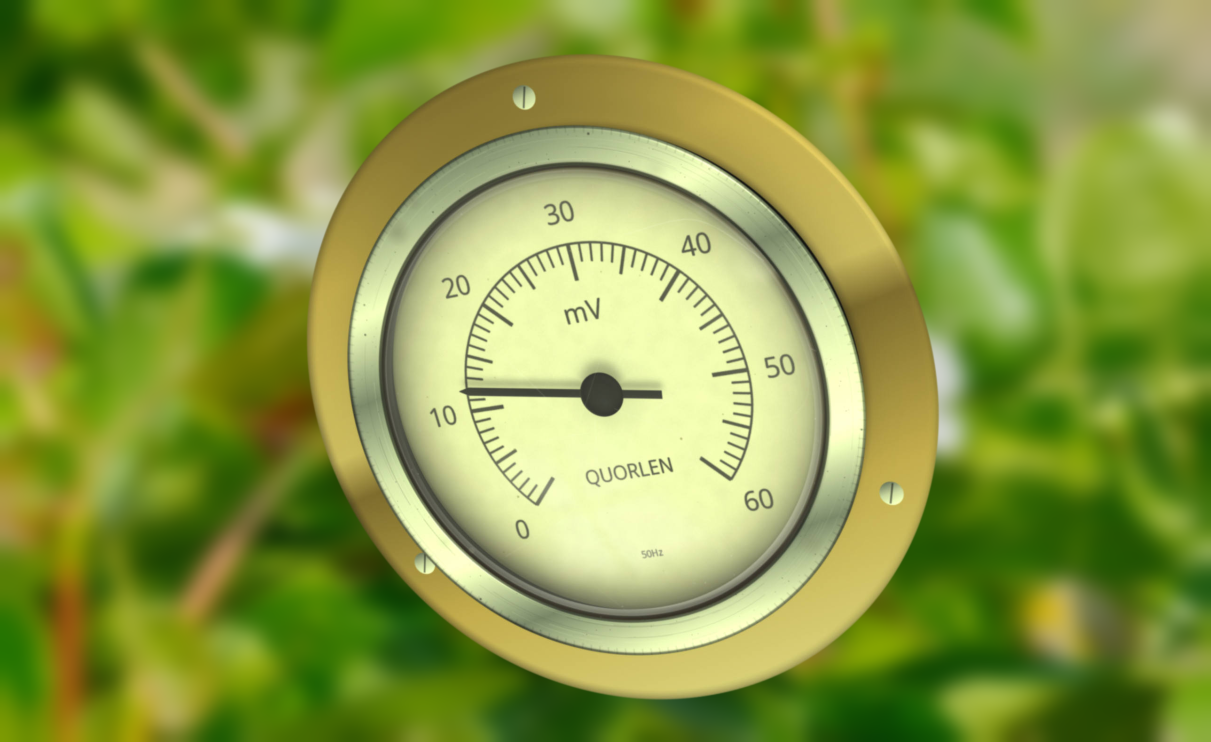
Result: 12,mV
